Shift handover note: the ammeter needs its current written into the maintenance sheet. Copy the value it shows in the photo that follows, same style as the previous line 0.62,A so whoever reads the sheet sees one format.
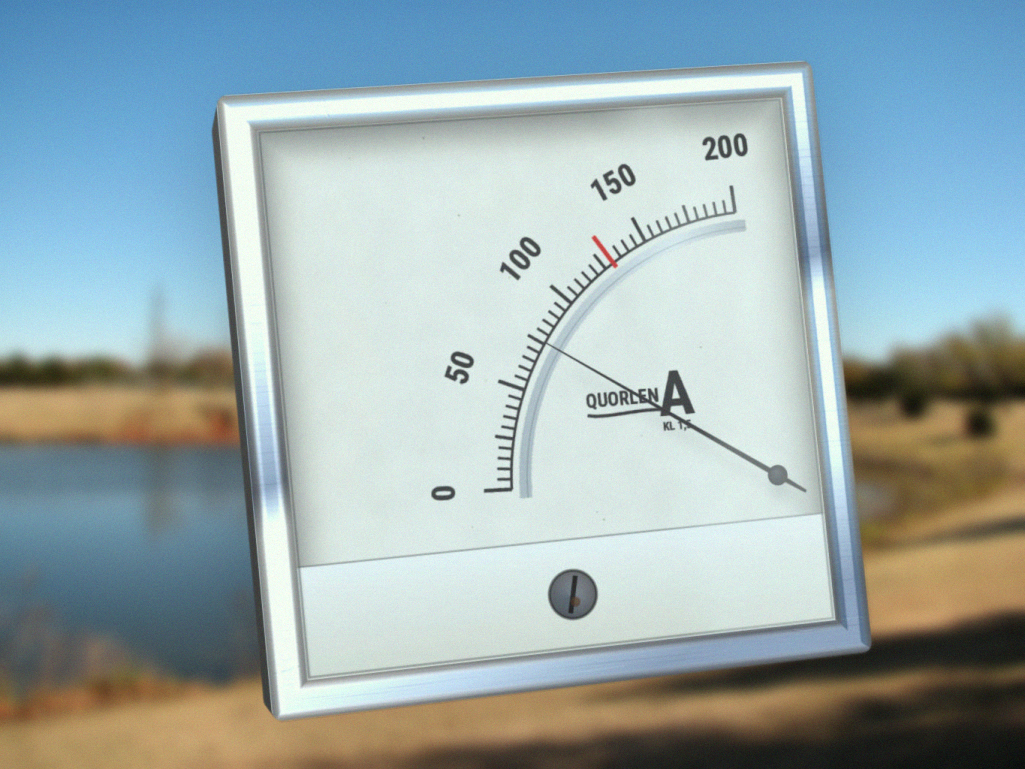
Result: 75,A
